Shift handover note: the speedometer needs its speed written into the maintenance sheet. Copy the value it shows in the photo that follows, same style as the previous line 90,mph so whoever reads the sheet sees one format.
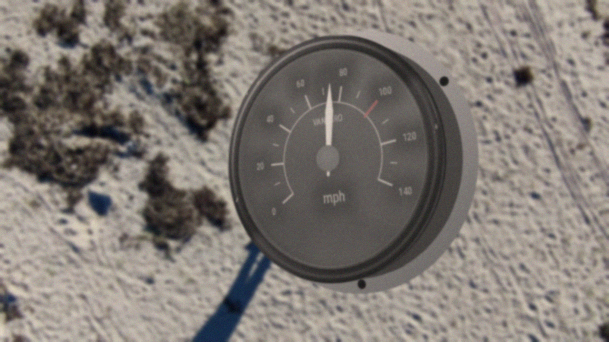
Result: 75,mph
